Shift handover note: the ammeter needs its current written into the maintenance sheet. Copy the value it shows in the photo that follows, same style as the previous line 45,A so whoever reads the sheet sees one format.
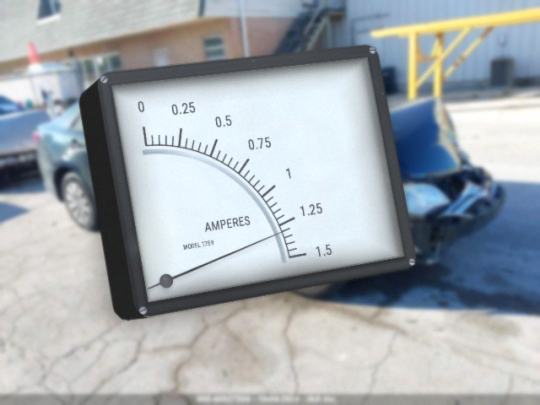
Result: 1.3,A
